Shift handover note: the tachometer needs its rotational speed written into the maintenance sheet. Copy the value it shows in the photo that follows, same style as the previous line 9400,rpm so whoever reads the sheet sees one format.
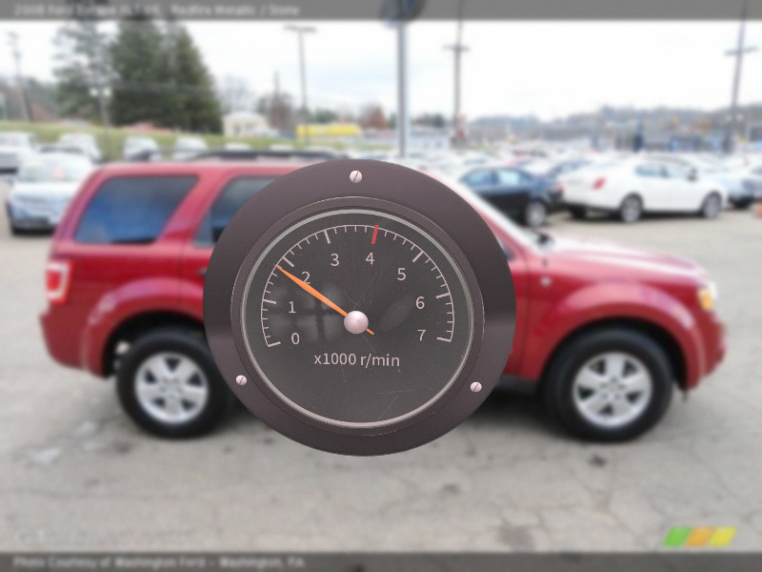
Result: 1800,rpm
